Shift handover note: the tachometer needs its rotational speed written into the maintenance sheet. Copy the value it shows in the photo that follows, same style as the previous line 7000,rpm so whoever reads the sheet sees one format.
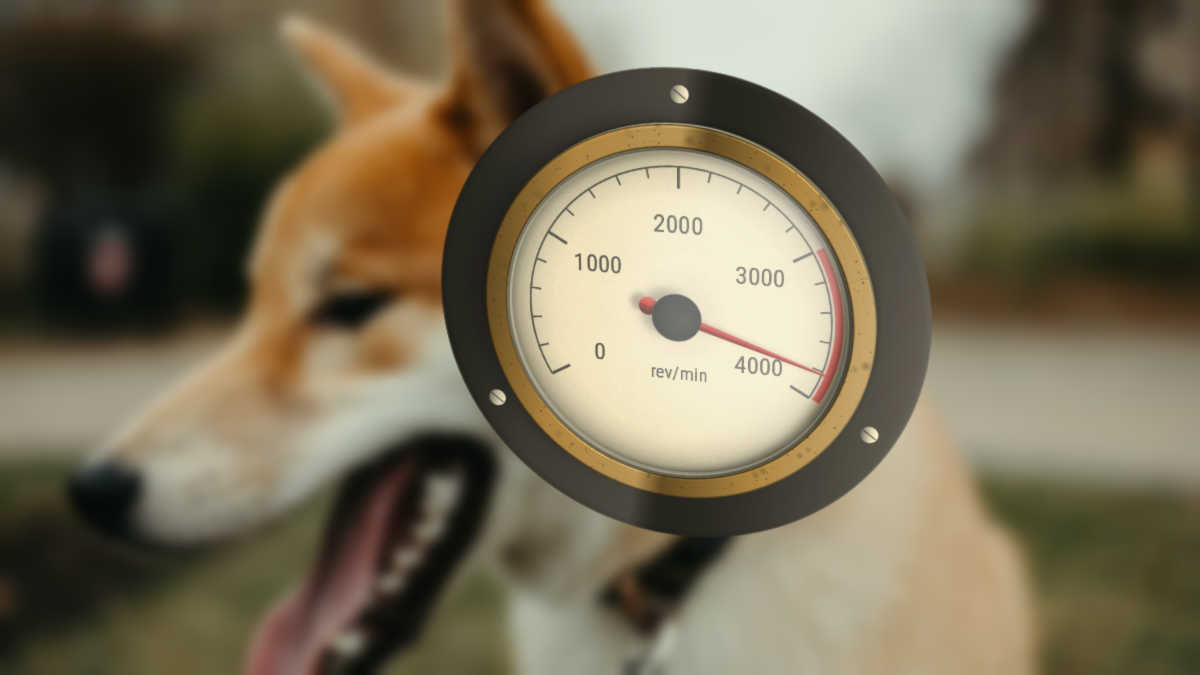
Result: 3800,rpm
